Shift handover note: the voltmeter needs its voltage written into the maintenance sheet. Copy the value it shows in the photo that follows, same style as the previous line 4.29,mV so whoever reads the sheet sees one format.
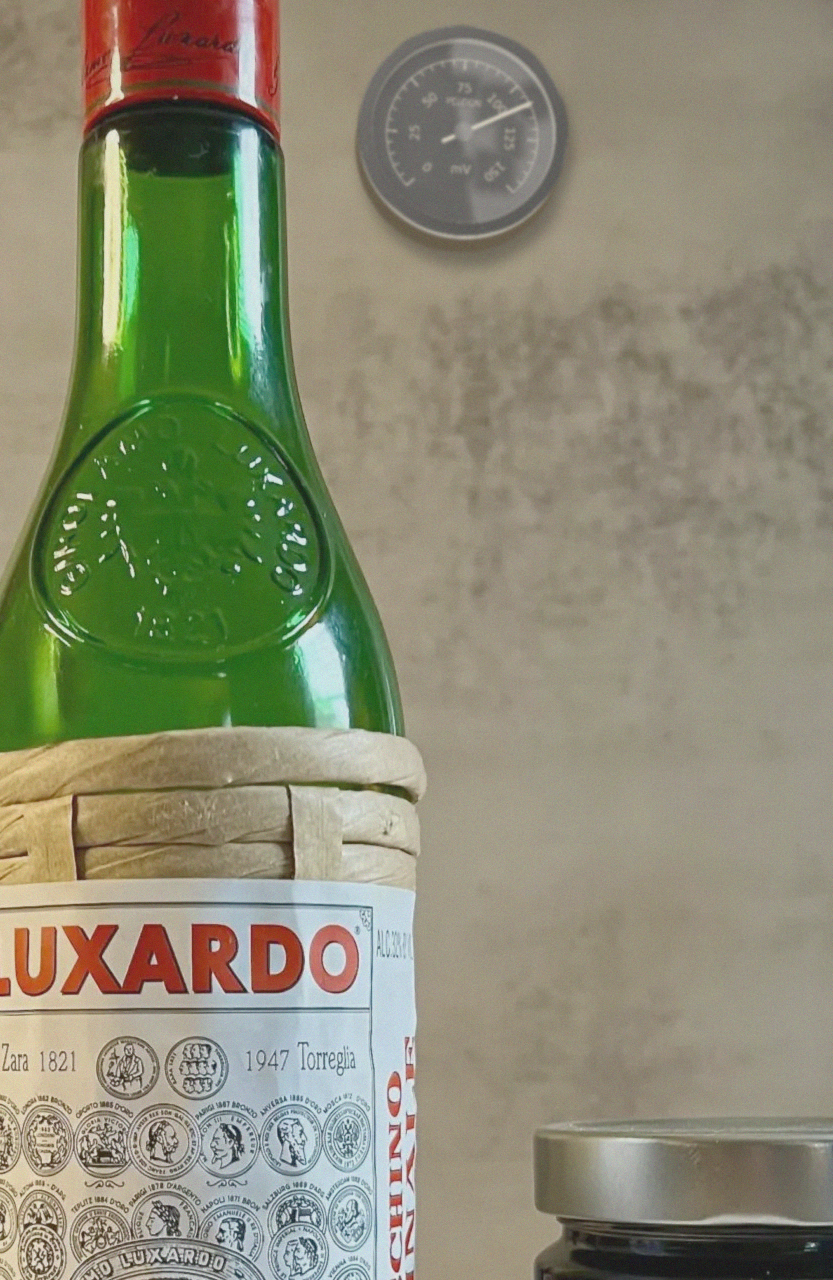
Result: 110,mV
